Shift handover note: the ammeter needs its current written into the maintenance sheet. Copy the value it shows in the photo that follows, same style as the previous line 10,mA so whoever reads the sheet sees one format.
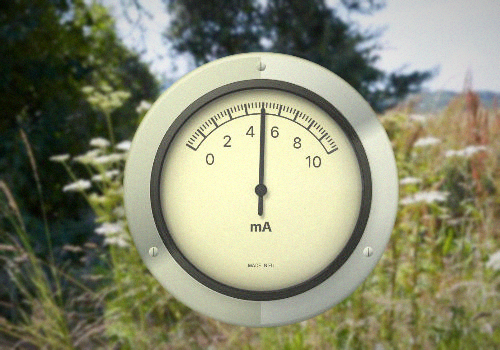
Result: 5,mA
